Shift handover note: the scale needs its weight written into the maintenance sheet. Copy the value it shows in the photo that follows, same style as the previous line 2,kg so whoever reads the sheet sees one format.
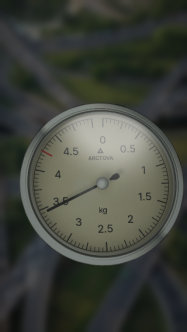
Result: 3.45,kg
